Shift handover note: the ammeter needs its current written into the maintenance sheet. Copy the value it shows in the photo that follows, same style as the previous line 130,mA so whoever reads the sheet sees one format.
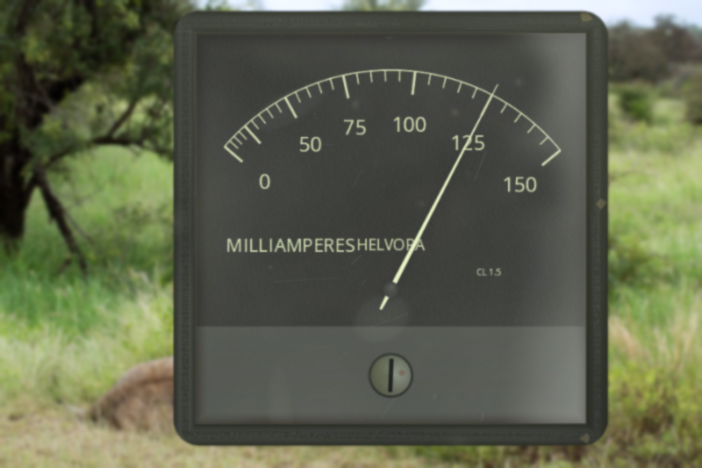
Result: 125,mA
